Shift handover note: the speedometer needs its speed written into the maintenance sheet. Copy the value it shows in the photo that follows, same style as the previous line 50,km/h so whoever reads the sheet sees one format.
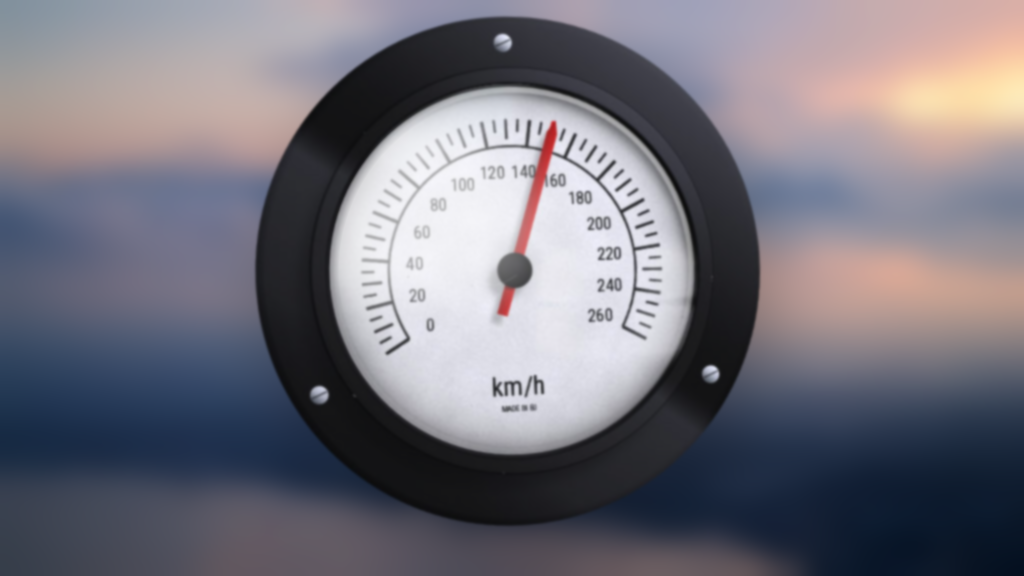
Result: 150,km/h
